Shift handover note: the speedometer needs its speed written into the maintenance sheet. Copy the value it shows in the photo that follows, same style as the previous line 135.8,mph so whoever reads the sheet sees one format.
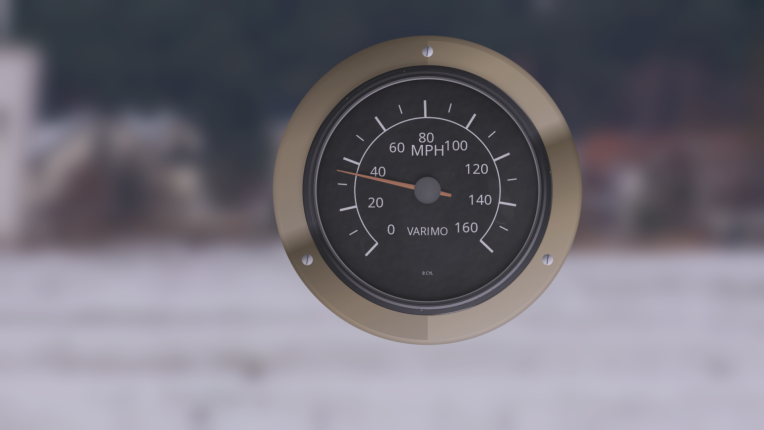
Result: 35,mph
